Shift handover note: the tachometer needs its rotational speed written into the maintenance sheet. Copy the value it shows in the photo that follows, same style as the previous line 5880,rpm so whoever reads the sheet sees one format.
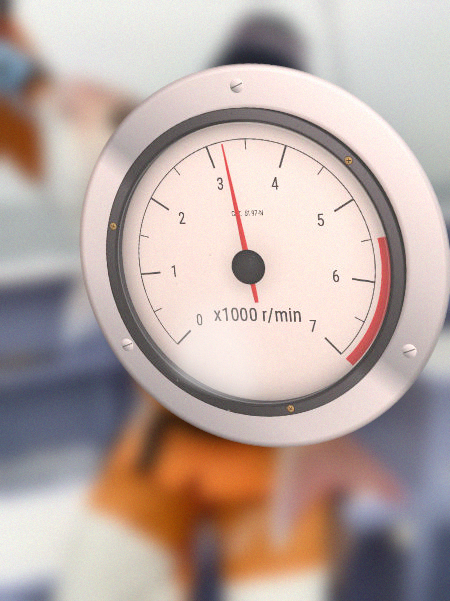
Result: 3250,rpm
